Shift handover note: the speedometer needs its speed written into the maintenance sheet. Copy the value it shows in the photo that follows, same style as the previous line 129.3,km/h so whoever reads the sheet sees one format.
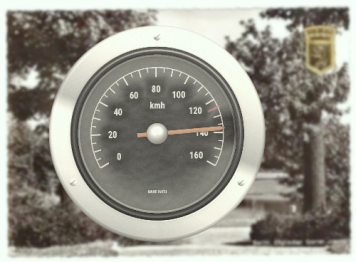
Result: 137.5,km/h
